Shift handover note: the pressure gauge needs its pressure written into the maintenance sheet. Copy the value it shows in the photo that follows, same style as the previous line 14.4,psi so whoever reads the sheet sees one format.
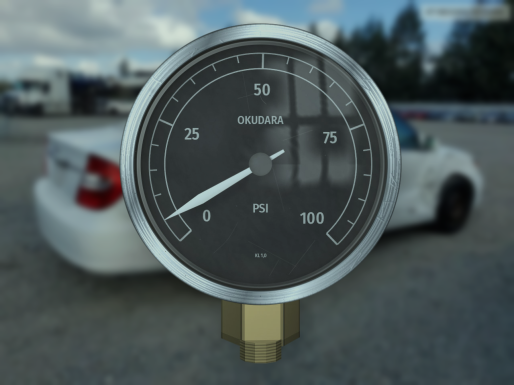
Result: 5,psi
